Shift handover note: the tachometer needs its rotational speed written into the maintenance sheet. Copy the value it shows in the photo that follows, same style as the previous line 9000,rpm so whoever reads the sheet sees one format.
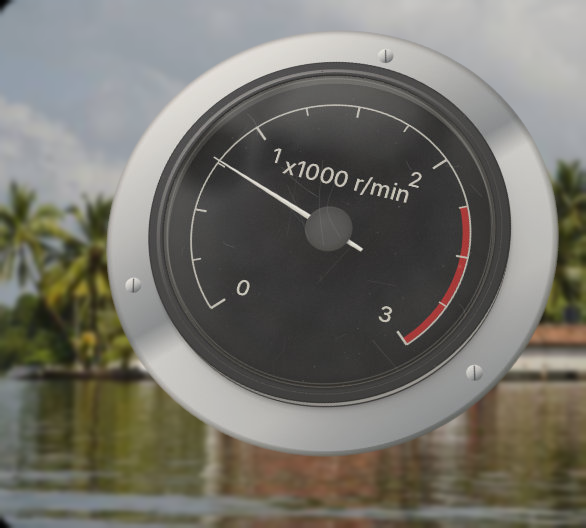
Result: 750,rpm
